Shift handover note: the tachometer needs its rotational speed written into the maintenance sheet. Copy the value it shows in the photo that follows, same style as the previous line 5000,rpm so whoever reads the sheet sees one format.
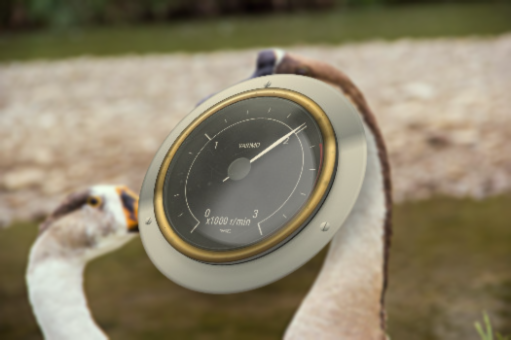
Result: 2000,rpm
